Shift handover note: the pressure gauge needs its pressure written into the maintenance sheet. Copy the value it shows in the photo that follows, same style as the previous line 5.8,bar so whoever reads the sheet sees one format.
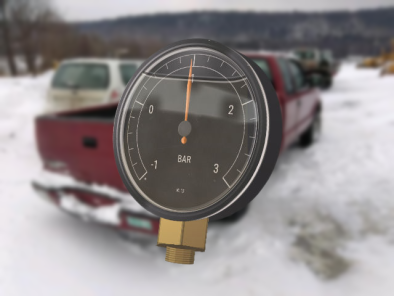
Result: 1,bar
